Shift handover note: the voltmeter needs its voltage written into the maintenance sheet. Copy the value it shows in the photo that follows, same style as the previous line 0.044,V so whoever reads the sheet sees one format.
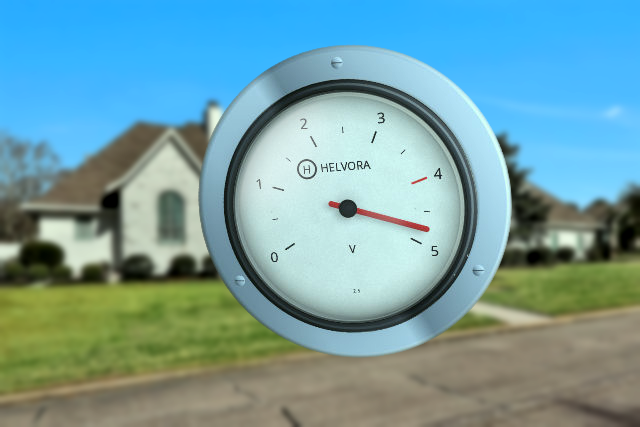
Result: 4.75,V
